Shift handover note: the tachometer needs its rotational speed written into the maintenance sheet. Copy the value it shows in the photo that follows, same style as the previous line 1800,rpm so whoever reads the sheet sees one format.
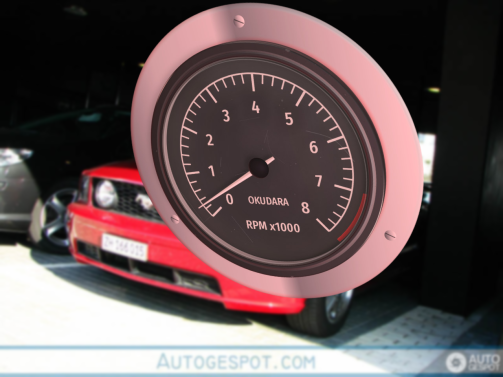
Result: 300,rpm
